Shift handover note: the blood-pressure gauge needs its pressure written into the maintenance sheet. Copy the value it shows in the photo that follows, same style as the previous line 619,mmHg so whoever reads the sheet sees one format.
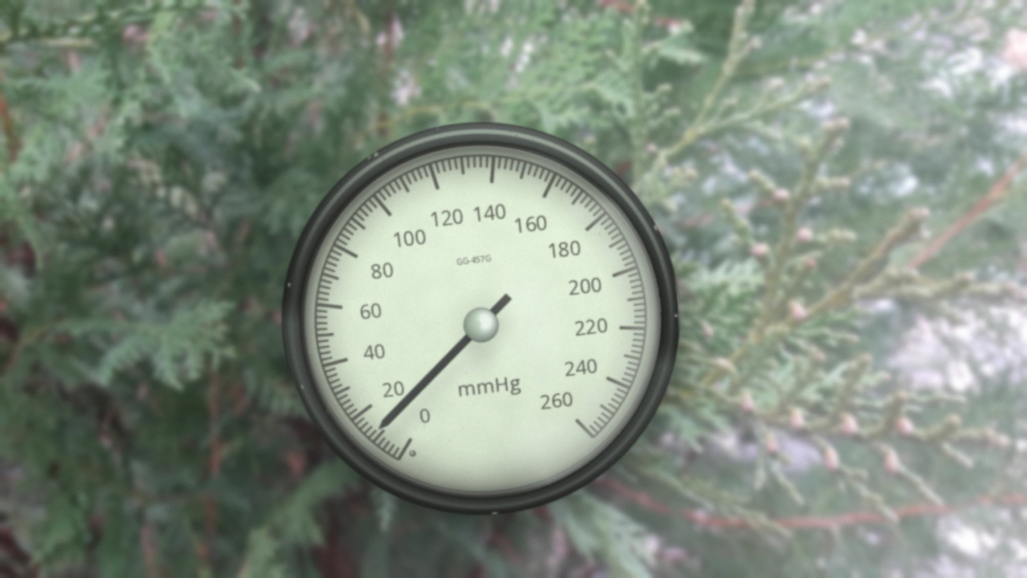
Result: 12,mmHg
